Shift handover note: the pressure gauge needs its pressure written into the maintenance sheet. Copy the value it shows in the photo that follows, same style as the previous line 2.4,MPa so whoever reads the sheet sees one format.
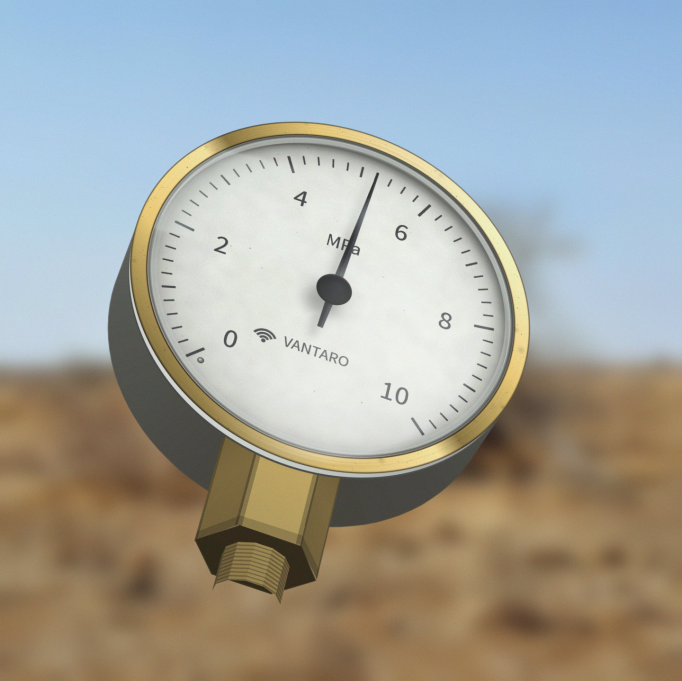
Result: 5.2,MPa
